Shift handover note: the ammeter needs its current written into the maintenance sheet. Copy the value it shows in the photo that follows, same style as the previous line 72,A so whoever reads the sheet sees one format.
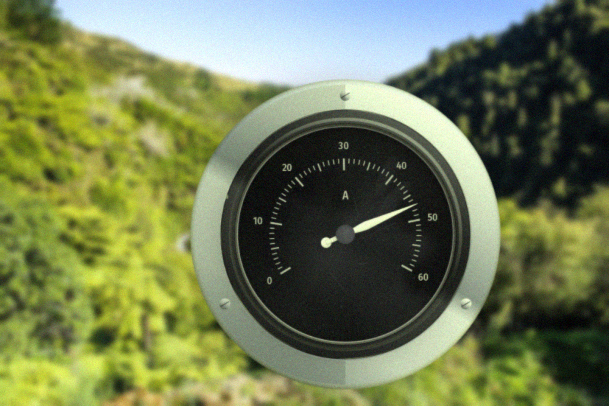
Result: 47,A
